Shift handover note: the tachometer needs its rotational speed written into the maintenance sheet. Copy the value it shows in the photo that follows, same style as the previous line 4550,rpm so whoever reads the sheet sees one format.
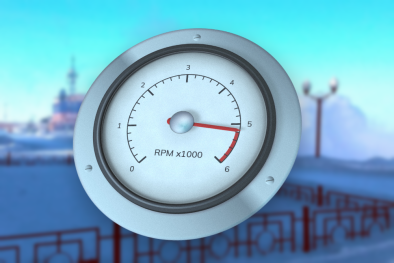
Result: 5200,rpm
